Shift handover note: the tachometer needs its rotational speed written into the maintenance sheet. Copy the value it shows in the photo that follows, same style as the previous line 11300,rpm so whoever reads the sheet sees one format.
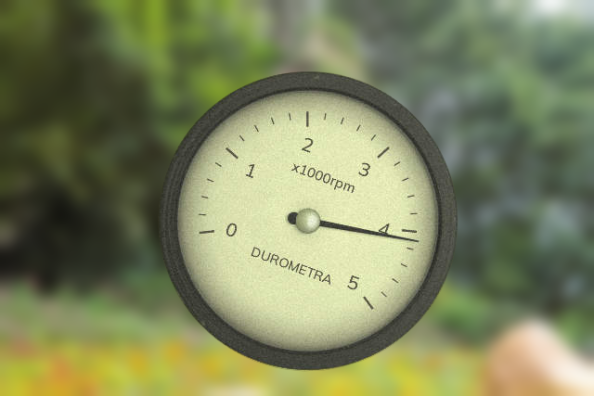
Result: 4100,rpm
